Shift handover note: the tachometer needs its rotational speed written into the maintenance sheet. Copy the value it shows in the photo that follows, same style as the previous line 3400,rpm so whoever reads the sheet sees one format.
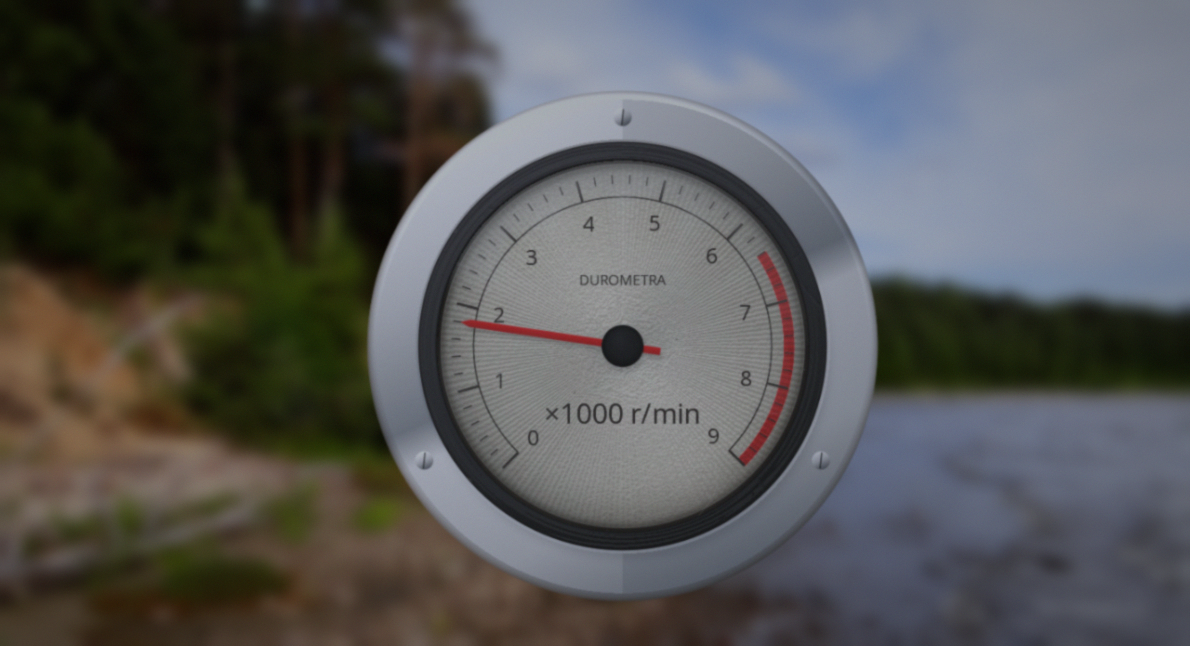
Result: 1800,rpm
